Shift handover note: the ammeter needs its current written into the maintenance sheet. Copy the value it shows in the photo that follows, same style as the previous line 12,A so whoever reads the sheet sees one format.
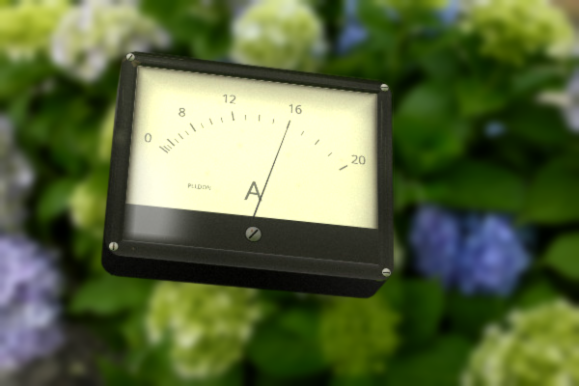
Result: 16,A
